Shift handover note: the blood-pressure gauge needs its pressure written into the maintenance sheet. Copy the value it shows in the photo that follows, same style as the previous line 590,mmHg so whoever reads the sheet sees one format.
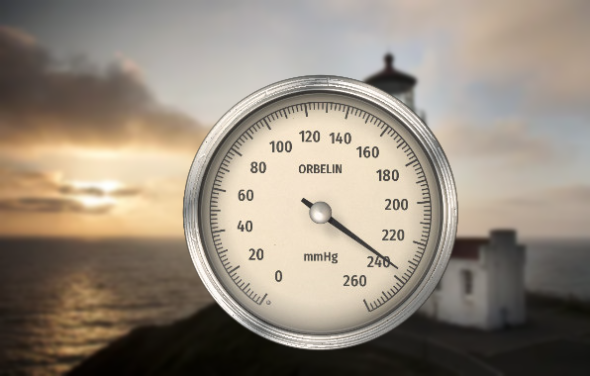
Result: 236,mmHg
